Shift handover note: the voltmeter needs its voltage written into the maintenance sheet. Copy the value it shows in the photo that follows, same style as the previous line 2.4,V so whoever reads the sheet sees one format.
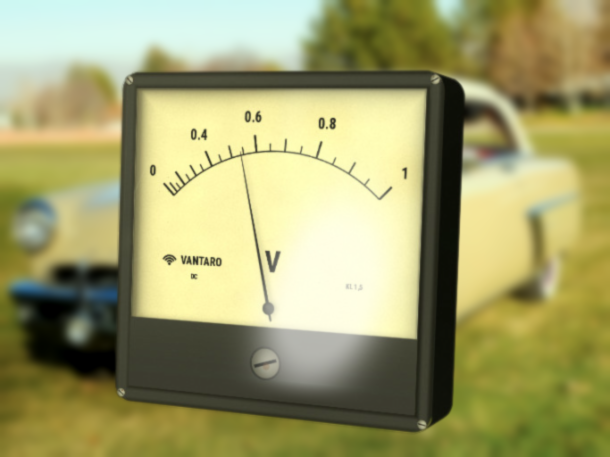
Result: 0.55,V
